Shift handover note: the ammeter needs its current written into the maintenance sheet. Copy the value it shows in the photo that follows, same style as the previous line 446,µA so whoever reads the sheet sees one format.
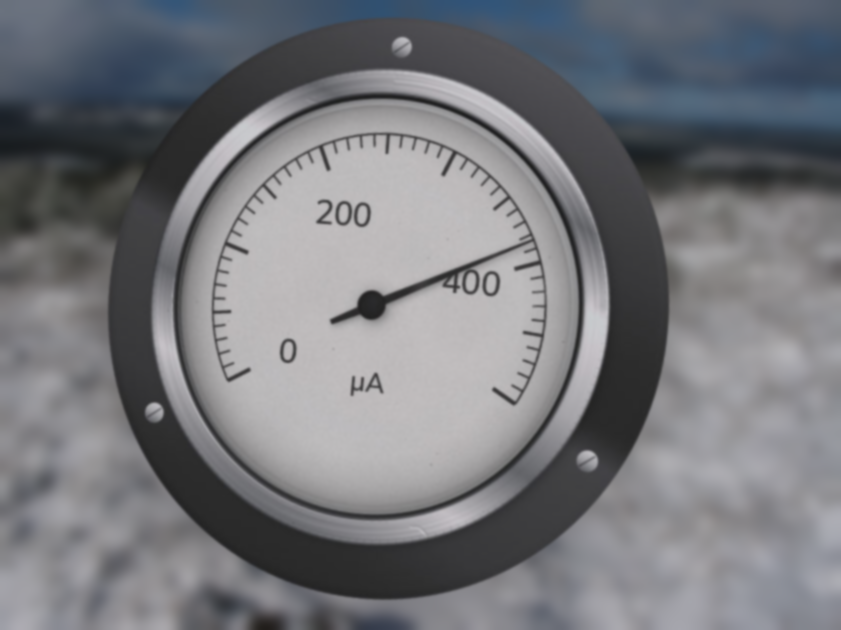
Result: 385,µA
